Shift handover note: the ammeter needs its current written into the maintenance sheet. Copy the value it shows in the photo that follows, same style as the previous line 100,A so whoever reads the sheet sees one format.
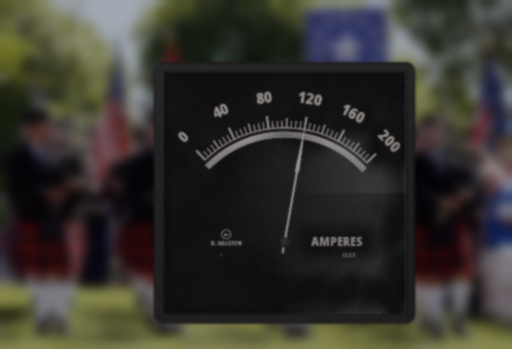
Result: 120,A
